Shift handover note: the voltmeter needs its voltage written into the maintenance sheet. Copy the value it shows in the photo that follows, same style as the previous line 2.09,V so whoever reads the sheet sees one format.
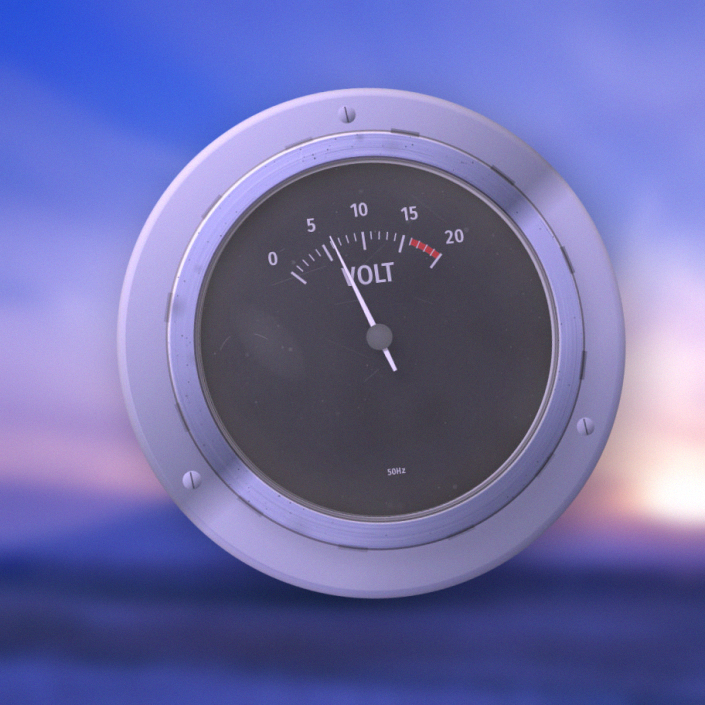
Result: 6,V
